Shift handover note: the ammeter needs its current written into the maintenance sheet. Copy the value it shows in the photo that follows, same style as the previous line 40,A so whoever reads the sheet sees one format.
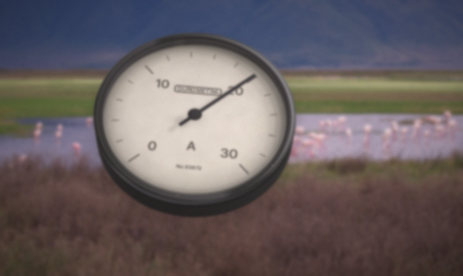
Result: 20,A
